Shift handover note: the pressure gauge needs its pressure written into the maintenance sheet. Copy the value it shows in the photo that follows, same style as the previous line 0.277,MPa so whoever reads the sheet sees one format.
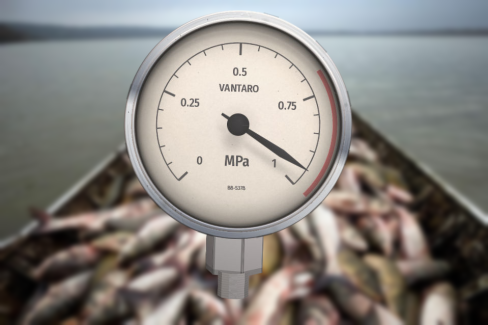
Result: 0.95,MPa
